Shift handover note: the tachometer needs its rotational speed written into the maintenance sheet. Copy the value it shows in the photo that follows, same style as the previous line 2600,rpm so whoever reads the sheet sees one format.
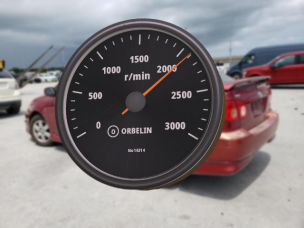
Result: 2100,rpm
